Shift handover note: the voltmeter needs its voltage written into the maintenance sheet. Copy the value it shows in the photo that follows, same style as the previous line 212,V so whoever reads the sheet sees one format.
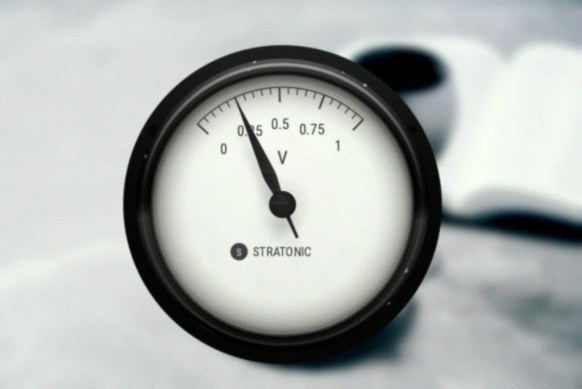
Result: 0.25,V
